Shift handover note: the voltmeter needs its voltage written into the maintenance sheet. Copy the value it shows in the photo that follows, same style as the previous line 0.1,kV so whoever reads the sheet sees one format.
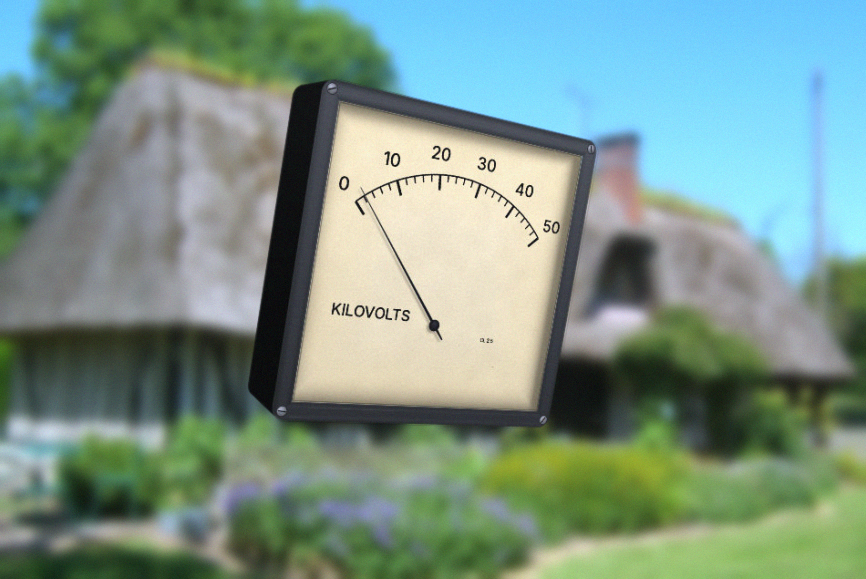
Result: 2,kV
